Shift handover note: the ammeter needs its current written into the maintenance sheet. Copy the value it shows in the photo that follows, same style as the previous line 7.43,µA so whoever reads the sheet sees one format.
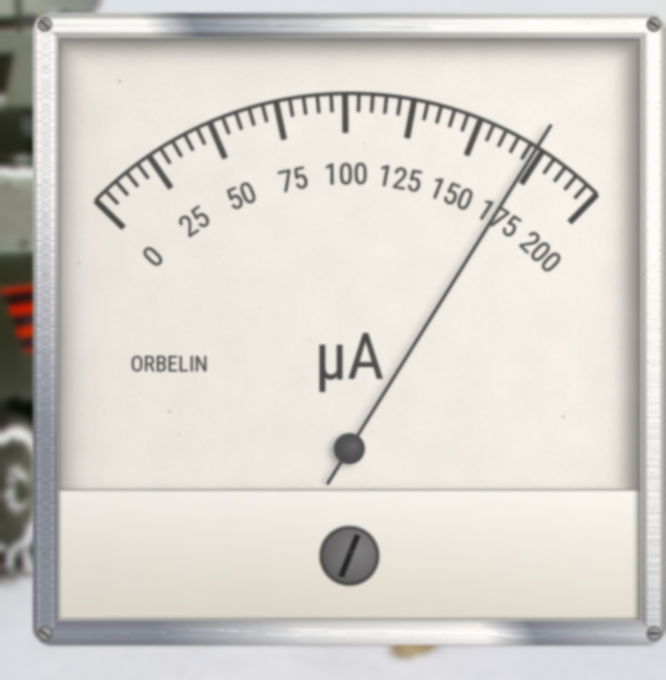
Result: 172.5,µA
